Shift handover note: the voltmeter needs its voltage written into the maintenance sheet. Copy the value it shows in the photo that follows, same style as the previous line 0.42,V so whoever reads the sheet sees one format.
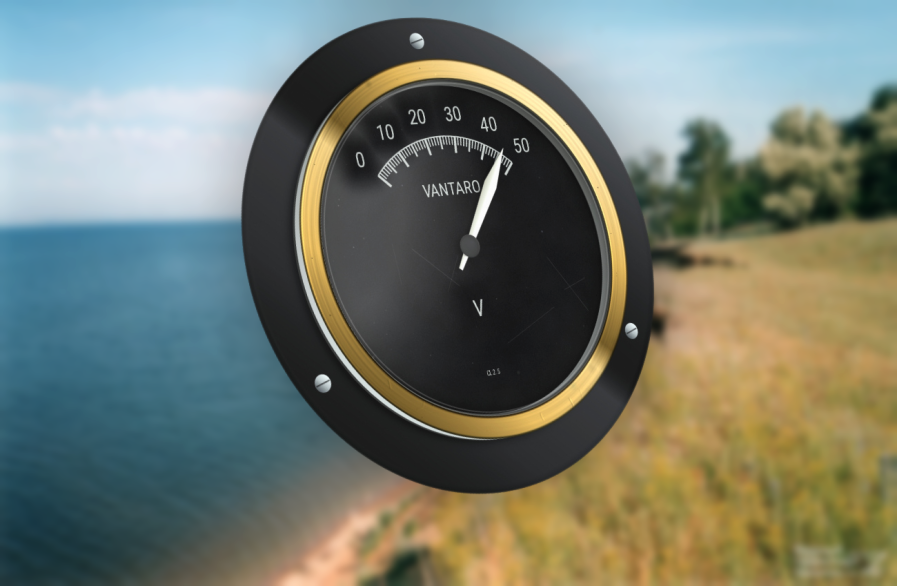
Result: 45,V
